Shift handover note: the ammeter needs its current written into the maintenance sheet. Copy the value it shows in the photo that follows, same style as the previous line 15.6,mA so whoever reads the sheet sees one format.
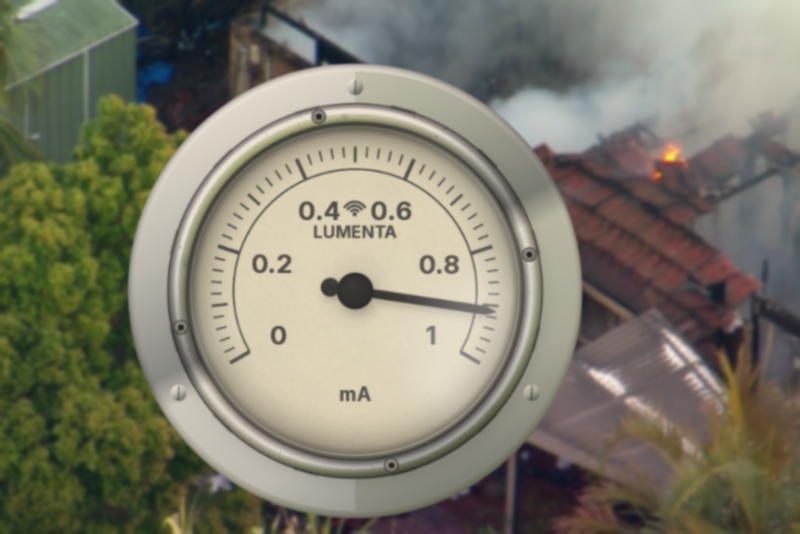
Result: 0.91,mA
